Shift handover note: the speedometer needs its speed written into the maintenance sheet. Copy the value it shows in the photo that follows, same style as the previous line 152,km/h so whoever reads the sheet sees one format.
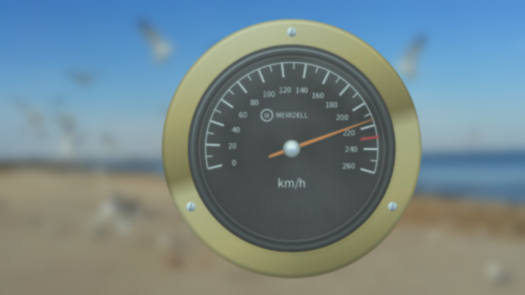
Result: 215,km/h
